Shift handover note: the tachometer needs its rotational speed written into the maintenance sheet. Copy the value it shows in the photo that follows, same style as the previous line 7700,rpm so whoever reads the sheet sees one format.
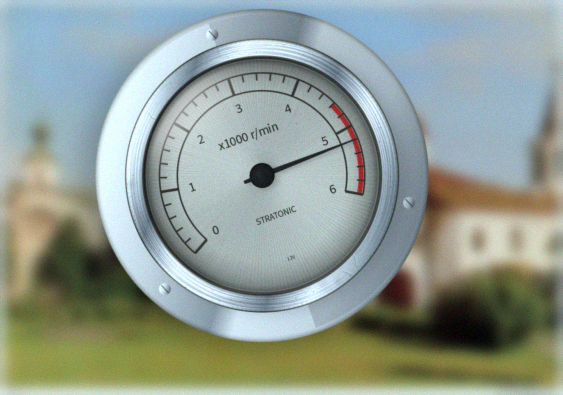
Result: 5200,rpm
